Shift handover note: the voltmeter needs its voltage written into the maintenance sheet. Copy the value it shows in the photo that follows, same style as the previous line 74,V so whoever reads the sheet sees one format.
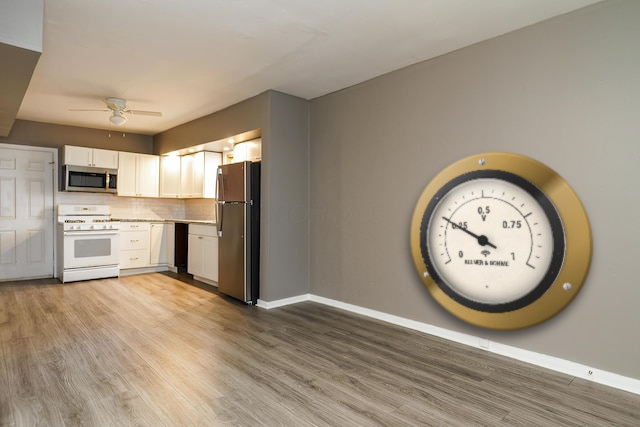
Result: 0.25,V
